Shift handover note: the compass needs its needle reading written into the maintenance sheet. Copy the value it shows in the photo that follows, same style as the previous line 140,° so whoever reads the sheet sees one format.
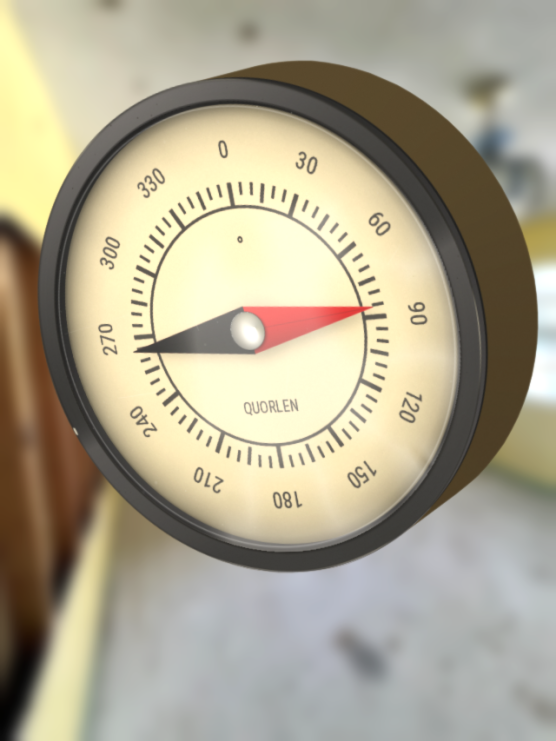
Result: 85,°
